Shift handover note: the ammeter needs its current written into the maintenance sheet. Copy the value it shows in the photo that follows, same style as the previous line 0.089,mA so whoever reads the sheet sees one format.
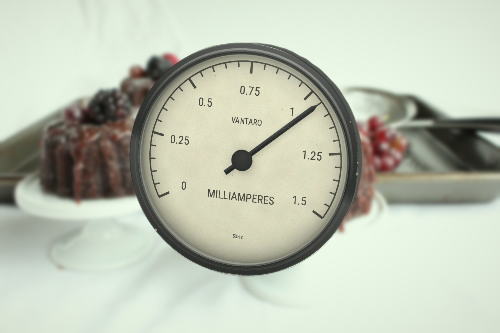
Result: 1.05,mA
